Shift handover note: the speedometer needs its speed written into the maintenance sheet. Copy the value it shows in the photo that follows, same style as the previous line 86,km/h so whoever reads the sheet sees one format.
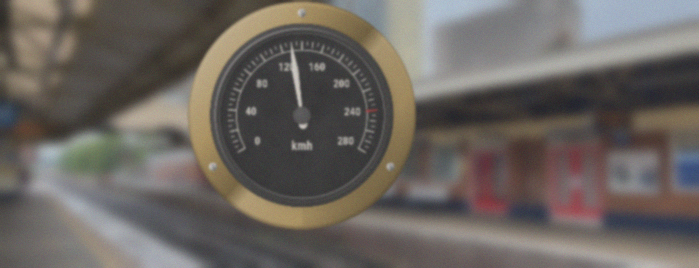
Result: 130,km/h
